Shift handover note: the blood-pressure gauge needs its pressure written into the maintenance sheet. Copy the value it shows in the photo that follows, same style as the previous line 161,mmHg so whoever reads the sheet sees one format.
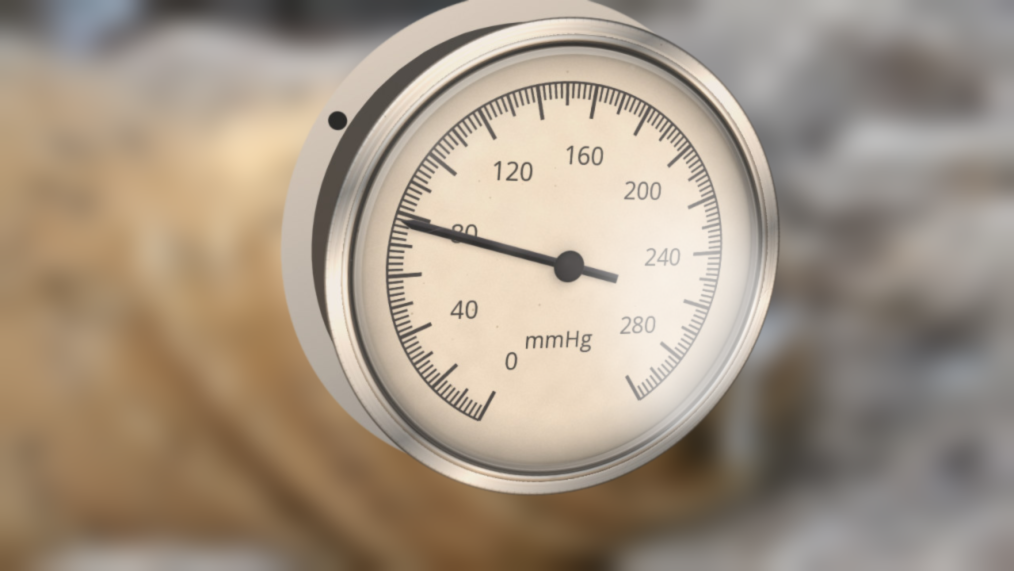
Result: 78,mmHg
